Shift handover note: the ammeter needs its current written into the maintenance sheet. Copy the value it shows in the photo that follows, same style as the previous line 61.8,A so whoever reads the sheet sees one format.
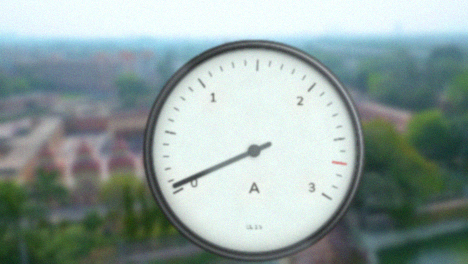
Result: 0.05,A
